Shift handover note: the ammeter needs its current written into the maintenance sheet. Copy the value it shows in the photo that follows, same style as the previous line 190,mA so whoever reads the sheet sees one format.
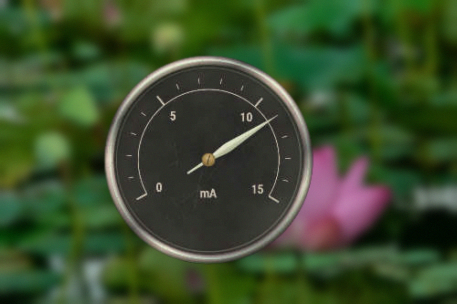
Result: 11,mA
